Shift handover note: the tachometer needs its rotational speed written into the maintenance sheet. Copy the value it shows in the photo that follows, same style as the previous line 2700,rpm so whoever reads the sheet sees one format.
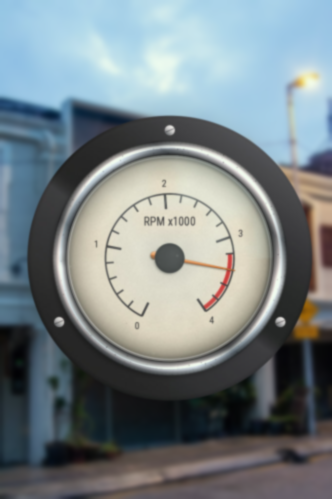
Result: 3400,rpm
